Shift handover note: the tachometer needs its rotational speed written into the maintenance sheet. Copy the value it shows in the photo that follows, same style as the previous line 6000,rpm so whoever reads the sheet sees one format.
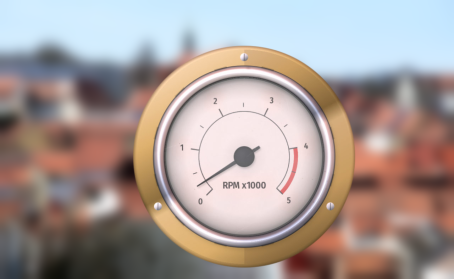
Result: 250,rpm
